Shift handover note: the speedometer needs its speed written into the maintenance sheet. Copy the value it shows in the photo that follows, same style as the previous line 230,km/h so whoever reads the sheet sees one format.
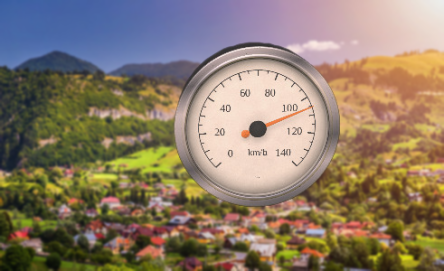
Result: 105,km/h
